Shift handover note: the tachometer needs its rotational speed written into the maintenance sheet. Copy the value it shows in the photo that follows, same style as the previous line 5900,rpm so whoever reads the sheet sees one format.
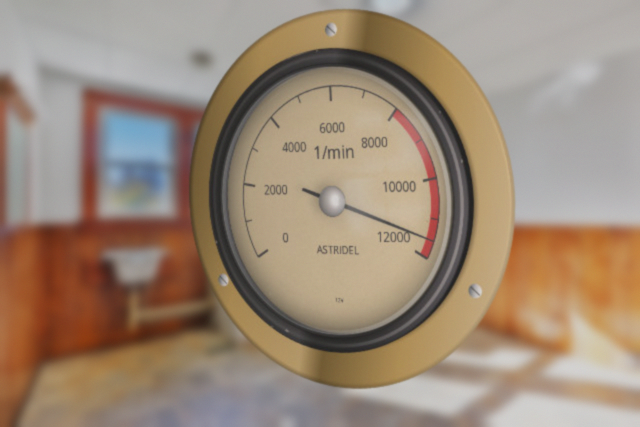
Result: 11500,rpm
